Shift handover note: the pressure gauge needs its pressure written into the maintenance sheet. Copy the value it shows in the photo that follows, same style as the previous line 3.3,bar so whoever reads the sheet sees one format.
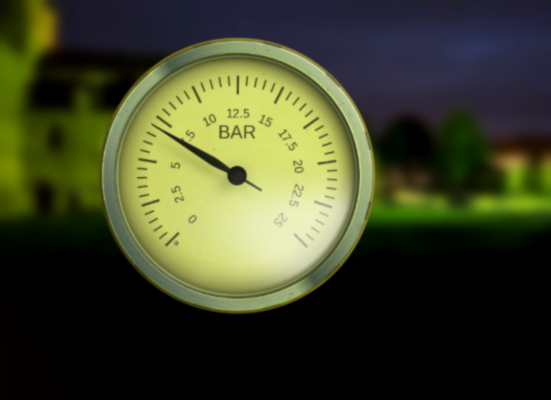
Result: 7,bar
